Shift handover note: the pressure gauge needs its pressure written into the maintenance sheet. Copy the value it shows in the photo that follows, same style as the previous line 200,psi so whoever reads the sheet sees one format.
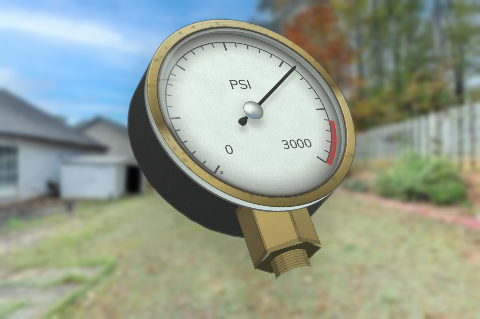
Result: 2100,psi
